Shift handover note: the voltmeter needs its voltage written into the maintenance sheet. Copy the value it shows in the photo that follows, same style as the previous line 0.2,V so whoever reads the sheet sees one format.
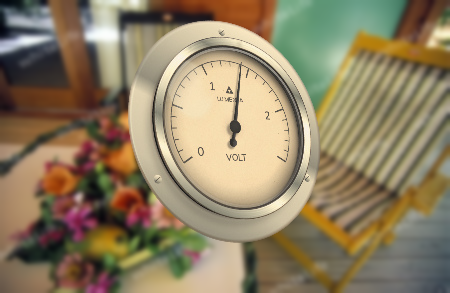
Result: 1.4,V
